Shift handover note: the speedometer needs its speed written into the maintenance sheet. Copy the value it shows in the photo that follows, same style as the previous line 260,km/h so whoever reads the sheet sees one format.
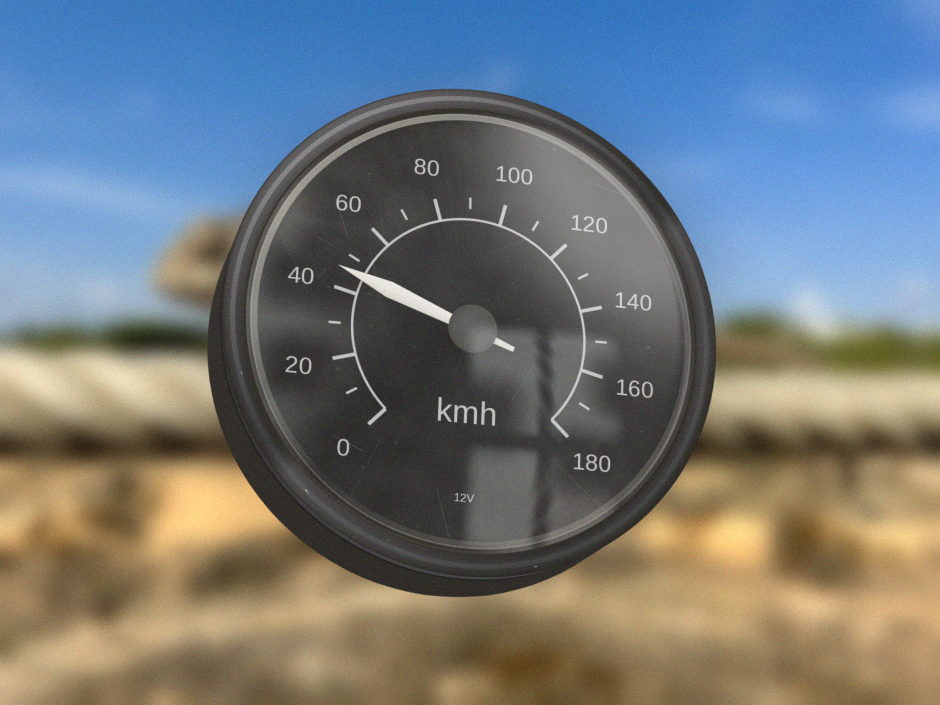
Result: 45,km/h
